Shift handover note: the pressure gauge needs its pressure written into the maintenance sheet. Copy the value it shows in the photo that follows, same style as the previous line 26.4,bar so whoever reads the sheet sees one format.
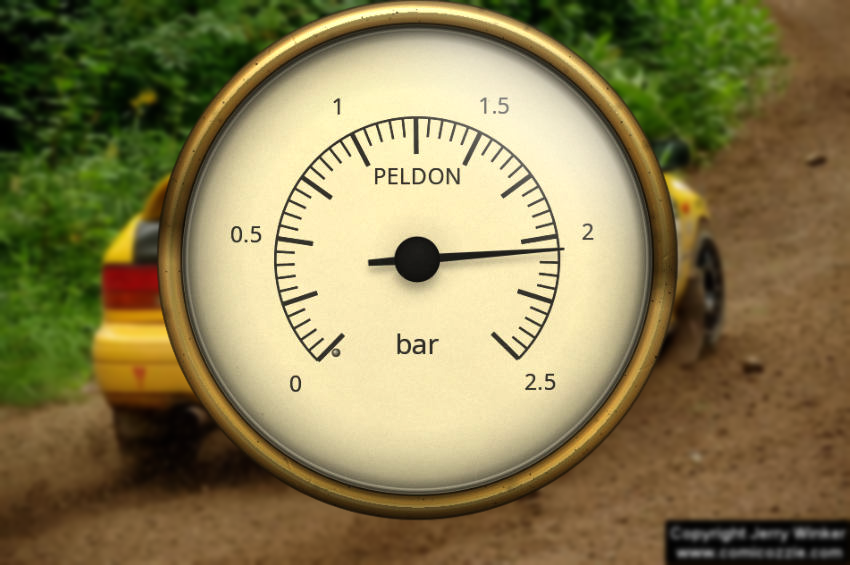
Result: 2.05,bar
